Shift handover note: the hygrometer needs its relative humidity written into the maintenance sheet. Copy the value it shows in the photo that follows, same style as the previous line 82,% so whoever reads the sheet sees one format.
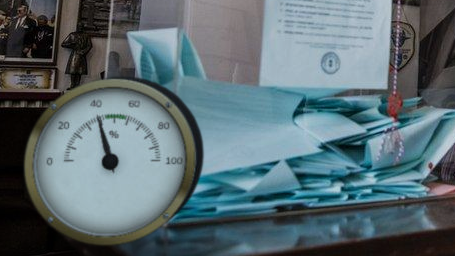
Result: 40,%
